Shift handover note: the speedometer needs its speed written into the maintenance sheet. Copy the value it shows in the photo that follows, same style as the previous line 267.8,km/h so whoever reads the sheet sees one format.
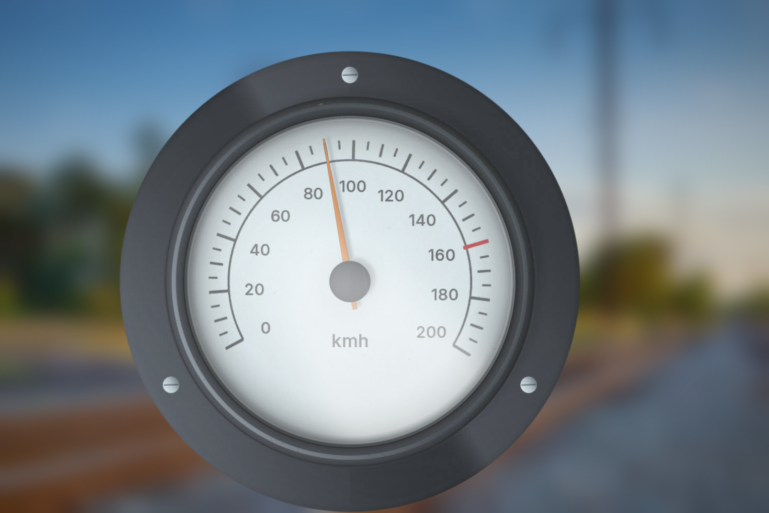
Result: 90,km/h
